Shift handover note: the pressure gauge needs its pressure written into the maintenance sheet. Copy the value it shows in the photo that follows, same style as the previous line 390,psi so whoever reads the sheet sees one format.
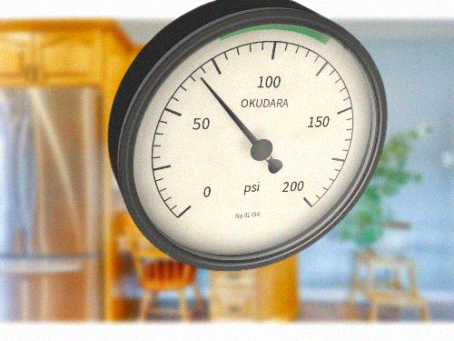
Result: 67.5,psi
